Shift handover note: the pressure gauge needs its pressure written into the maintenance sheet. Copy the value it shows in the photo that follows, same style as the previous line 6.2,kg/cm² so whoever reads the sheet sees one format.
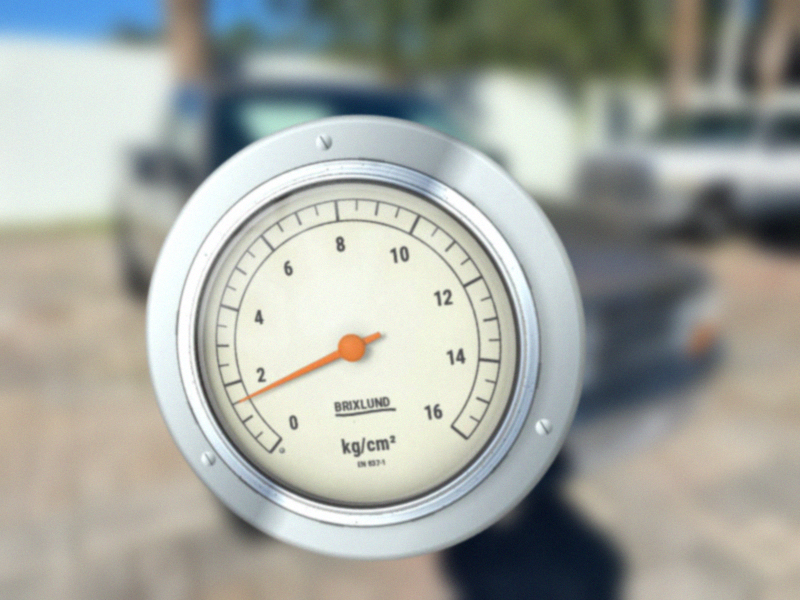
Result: 1.5,kg/cm²
